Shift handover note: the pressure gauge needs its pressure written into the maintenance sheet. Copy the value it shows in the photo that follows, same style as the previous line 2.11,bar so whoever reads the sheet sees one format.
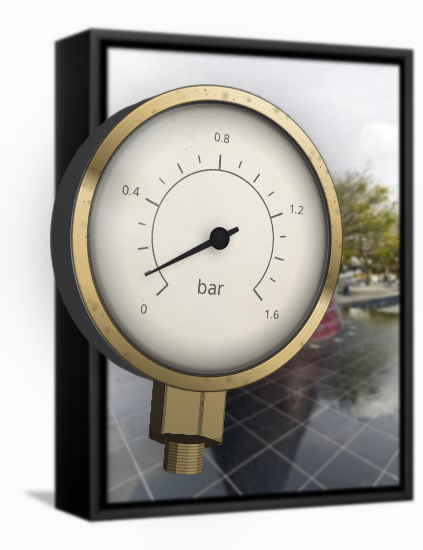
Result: 0.1,bar
